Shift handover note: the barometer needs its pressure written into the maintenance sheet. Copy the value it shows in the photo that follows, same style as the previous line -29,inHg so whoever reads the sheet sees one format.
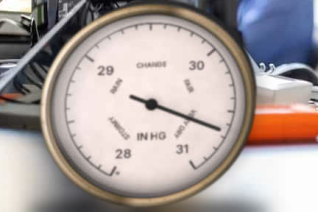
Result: 30.65,inHg
